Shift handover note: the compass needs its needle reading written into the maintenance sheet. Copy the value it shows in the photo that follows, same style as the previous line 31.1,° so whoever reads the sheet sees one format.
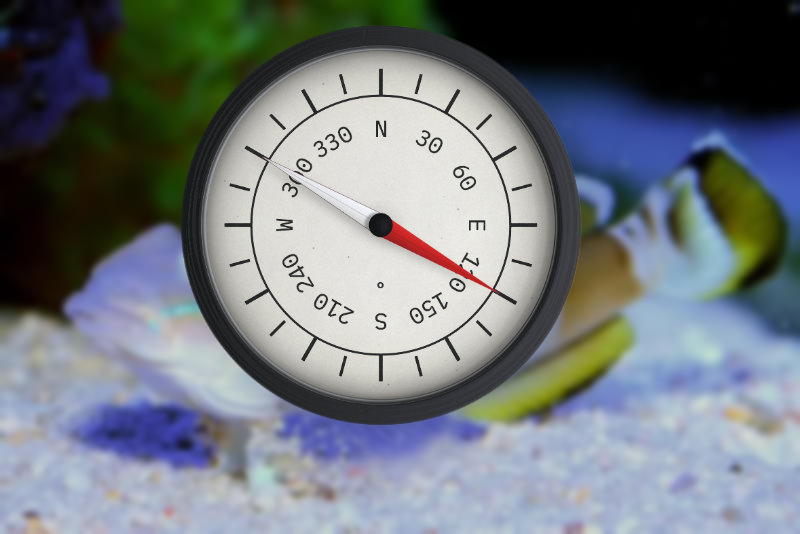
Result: 120,°
